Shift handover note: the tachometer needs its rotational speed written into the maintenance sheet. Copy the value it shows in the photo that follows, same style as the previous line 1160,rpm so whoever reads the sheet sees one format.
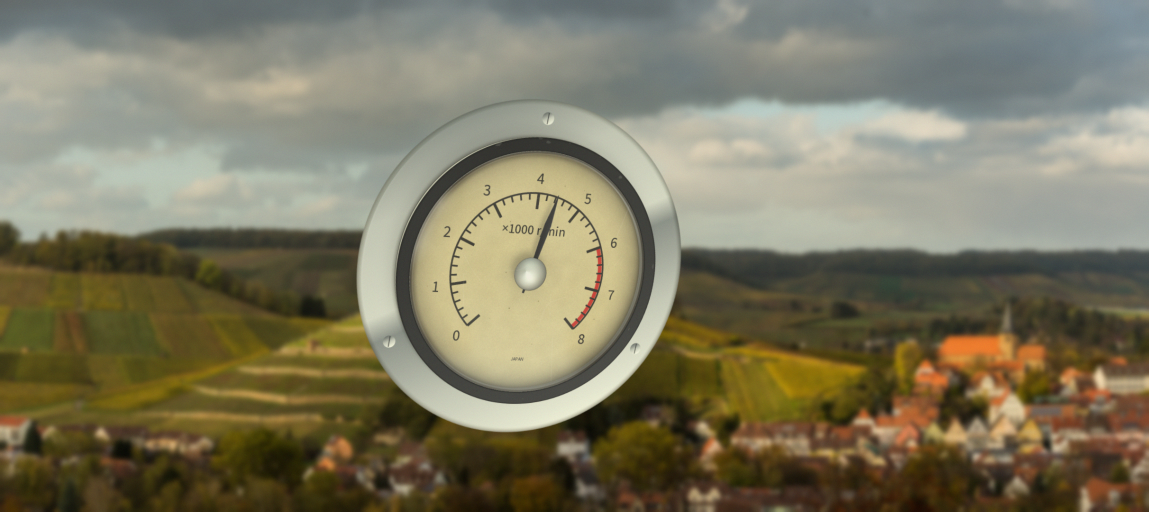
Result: 4400,rpm
